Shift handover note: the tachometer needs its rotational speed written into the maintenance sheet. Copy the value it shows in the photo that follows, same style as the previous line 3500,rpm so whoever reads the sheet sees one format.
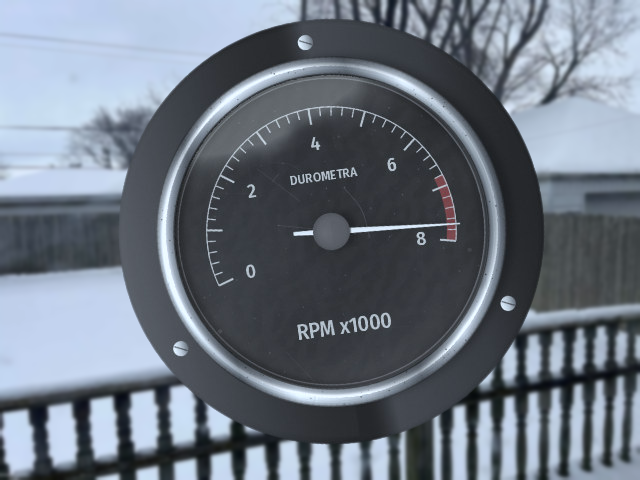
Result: 7700,rpm
